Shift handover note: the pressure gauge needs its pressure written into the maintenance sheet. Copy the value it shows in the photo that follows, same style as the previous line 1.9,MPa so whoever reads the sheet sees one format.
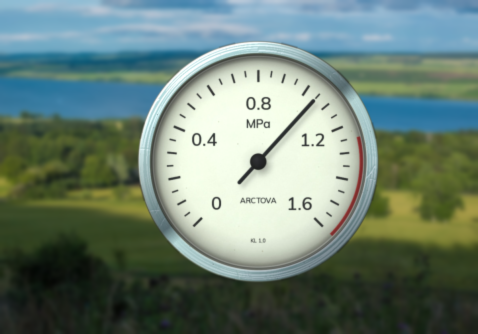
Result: 1.05,MPa
